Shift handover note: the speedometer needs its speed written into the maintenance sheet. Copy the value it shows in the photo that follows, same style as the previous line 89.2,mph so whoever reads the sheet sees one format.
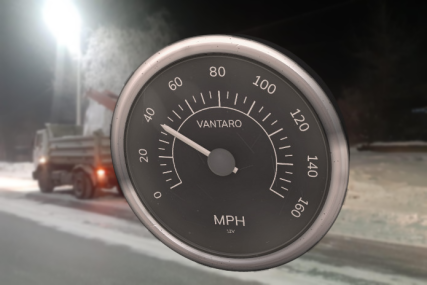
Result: 40,mph
